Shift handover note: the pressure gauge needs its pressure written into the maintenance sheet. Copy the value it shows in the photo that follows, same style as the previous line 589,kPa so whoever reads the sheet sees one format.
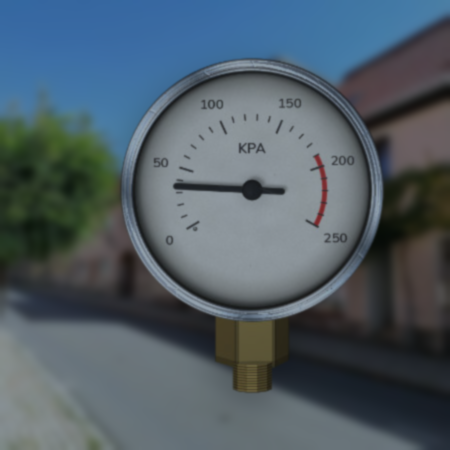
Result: 35,kPa
